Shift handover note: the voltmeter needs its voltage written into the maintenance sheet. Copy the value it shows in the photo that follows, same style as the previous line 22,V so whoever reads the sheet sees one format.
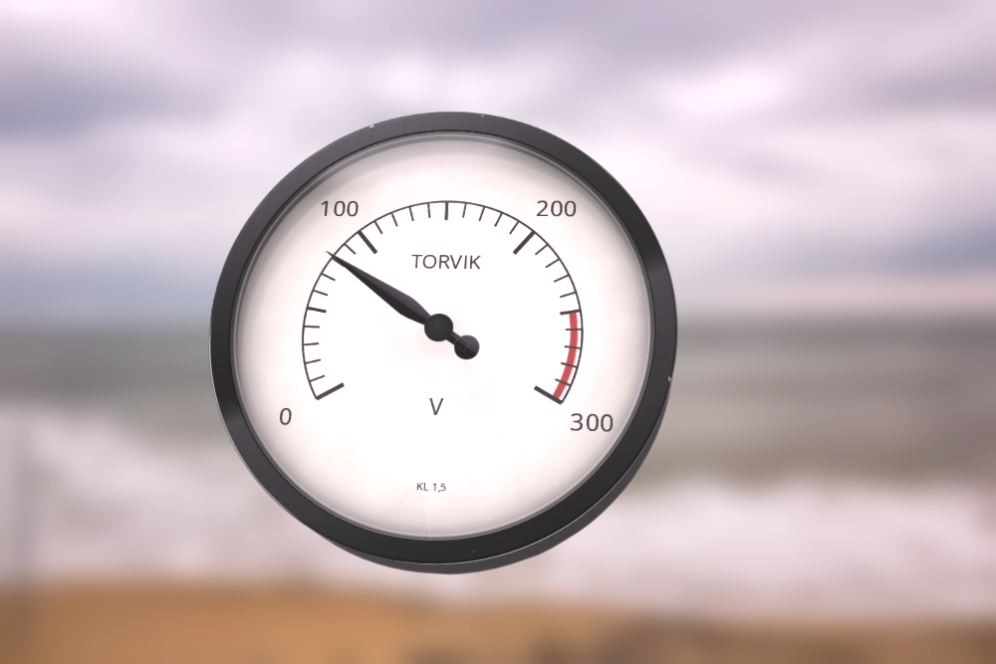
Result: 80,V
